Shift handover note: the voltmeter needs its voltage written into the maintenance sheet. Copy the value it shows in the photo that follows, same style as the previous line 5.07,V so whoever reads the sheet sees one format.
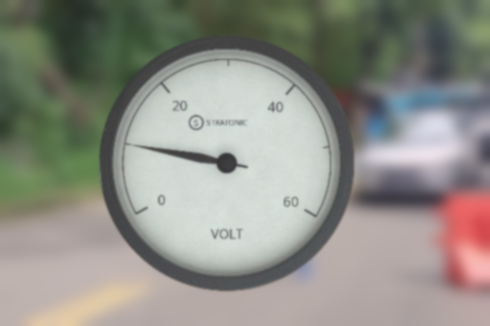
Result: 10,V
